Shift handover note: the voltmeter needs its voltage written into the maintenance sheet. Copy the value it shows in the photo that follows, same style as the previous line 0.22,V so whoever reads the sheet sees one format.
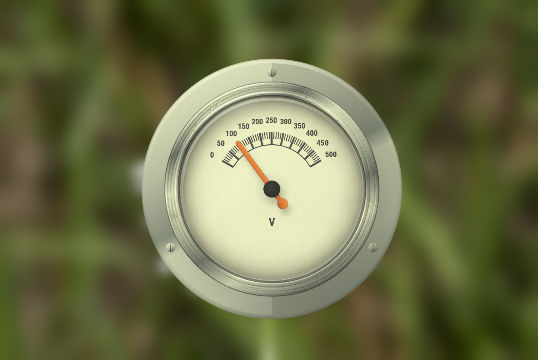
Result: 100,V
